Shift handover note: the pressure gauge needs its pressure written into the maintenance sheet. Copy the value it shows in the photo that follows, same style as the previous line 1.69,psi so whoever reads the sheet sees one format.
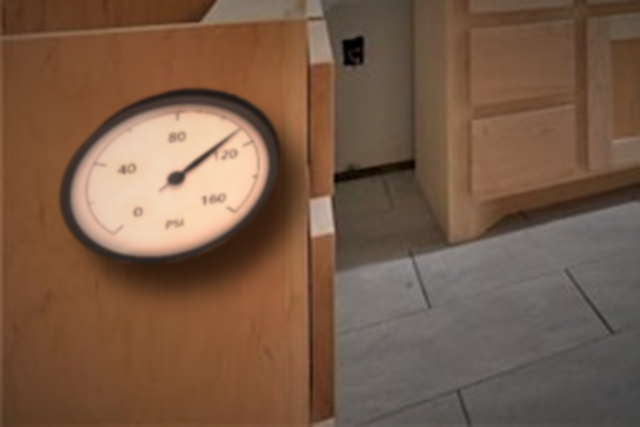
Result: 110,psi
